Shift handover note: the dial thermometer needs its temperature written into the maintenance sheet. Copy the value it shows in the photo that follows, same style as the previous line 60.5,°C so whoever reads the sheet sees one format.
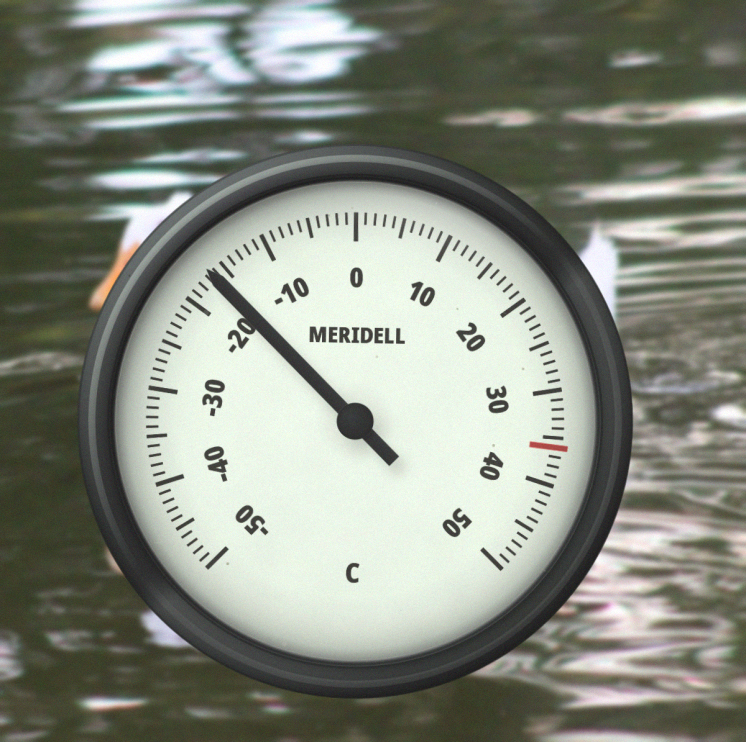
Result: -16.5,°C
